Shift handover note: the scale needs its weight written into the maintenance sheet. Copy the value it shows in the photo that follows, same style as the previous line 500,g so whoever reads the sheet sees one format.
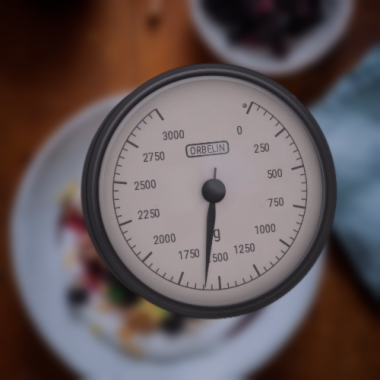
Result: 1600,g
